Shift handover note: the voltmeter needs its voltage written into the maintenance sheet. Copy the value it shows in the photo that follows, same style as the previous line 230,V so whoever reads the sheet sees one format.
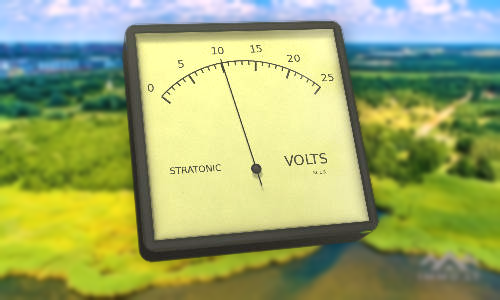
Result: 10,V
